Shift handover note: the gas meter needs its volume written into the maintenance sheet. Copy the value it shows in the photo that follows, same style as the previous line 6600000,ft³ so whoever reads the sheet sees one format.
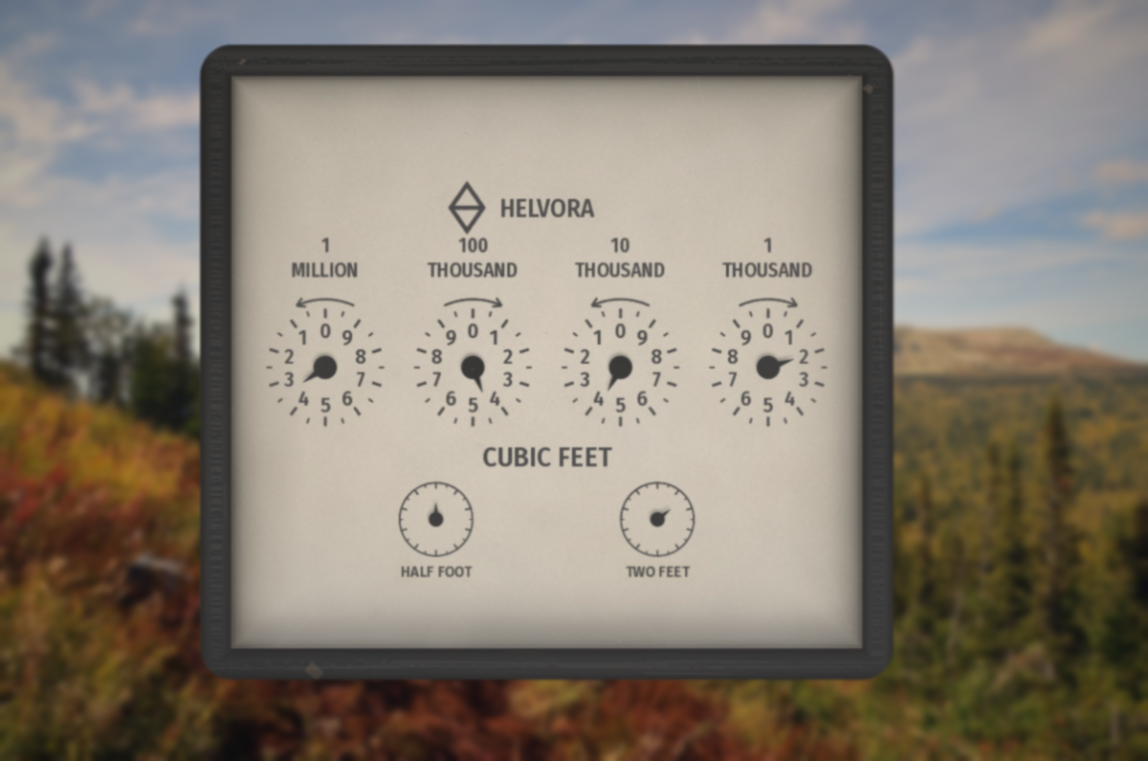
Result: 344200,ft³
